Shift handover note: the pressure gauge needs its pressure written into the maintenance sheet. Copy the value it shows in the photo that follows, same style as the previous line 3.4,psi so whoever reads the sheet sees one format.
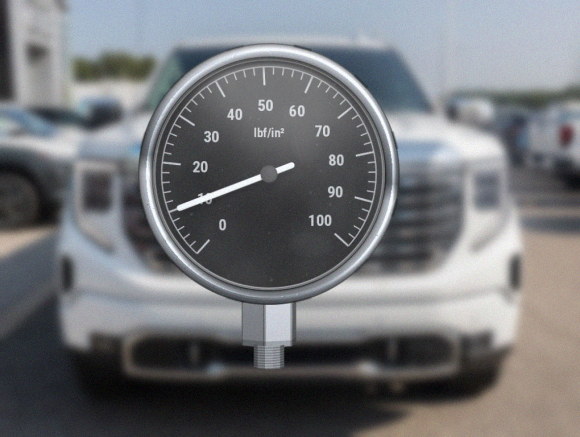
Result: 10,psi
